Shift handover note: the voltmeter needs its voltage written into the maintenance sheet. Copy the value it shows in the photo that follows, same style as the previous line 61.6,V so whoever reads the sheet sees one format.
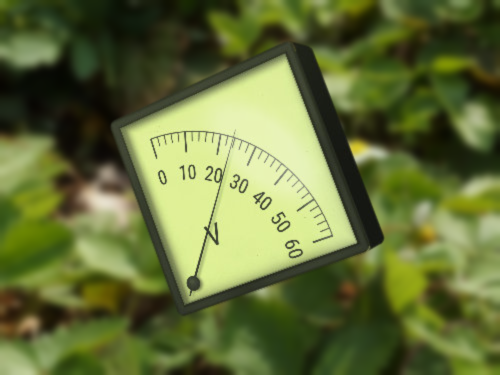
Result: 24,V
